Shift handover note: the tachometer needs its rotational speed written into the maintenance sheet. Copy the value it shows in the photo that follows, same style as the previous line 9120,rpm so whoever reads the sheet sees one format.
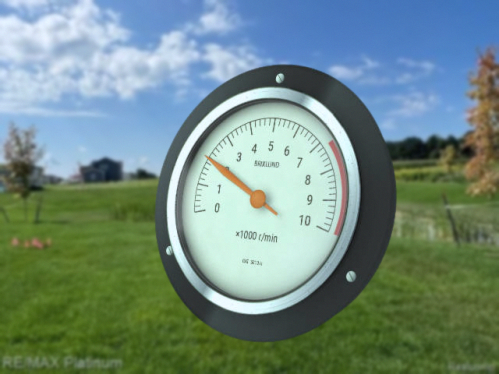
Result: 2000,rpm
